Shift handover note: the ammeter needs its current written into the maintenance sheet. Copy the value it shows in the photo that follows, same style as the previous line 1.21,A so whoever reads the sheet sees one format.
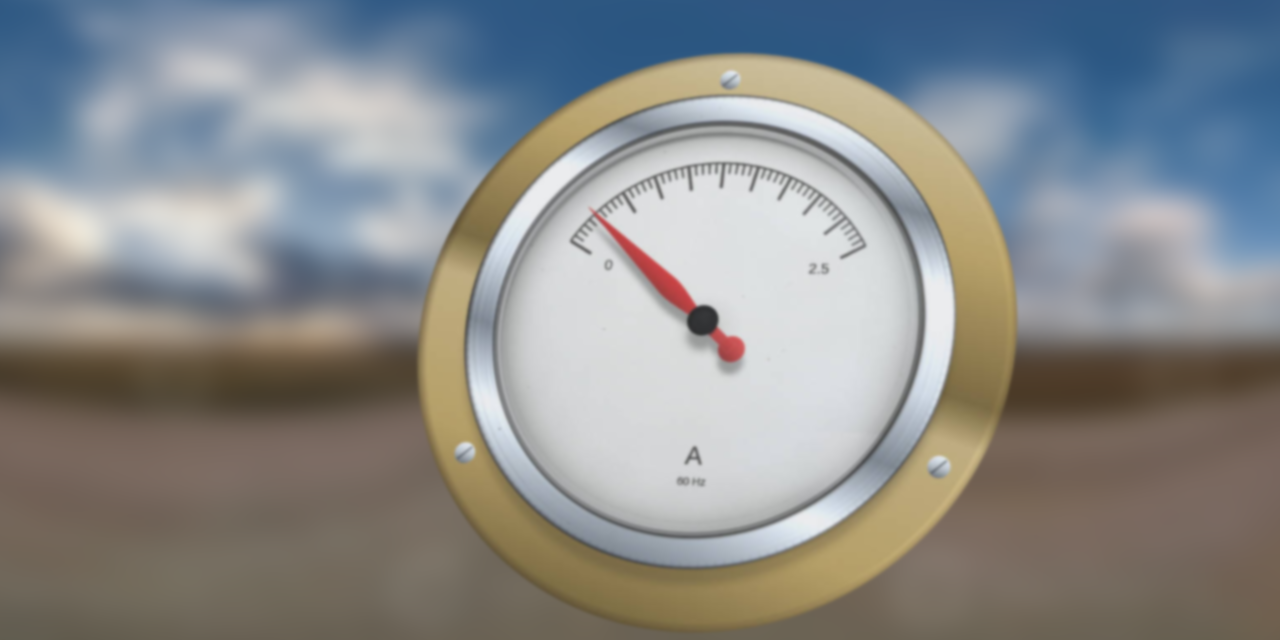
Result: 0.25,A
